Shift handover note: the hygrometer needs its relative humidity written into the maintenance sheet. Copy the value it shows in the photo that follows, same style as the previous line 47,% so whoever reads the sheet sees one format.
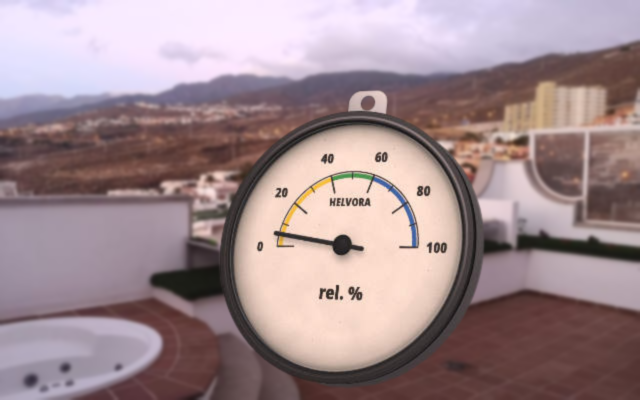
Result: 5,%
